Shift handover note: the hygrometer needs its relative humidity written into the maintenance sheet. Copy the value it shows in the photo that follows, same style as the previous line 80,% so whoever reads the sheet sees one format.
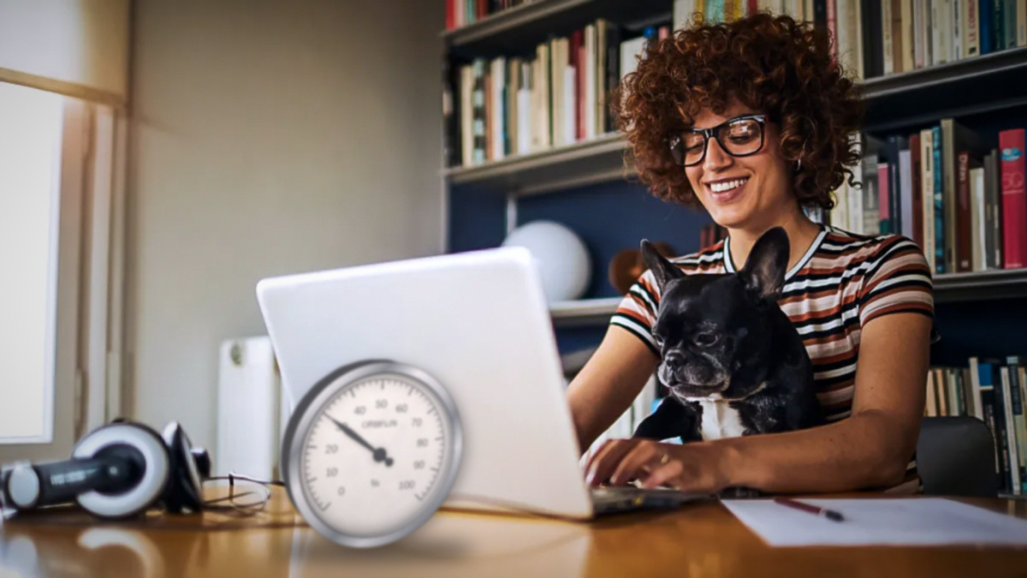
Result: 30,%
